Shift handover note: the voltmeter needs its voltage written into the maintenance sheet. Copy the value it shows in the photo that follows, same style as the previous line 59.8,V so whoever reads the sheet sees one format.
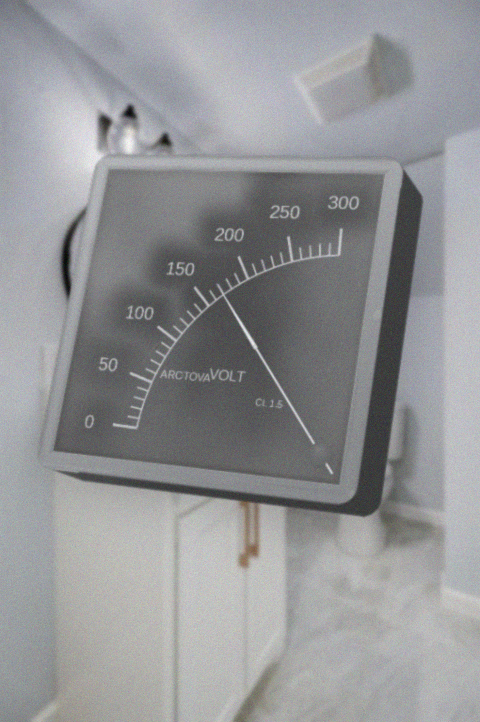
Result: 170,V
